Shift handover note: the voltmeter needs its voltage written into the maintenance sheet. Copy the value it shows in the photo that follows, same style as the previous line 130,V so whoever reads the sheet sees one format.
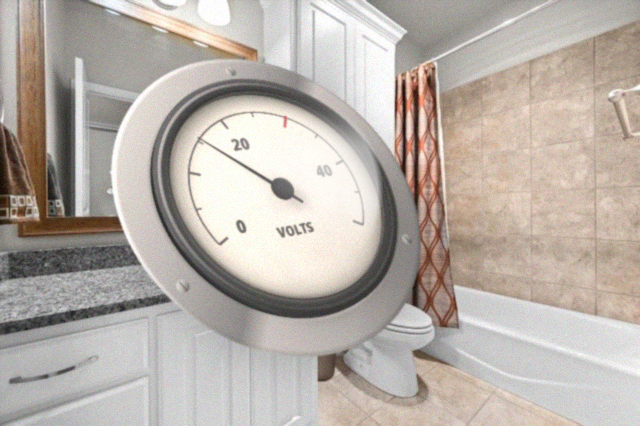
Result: 15,V
